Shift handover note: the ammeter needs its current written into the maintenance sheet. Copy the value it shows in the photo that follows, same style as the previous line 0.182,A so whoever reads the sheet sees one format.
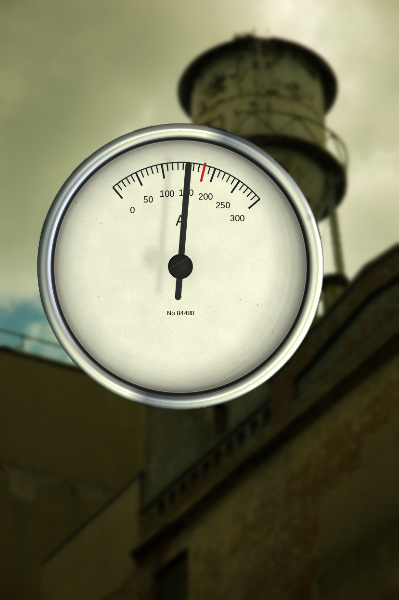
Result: 150,A
